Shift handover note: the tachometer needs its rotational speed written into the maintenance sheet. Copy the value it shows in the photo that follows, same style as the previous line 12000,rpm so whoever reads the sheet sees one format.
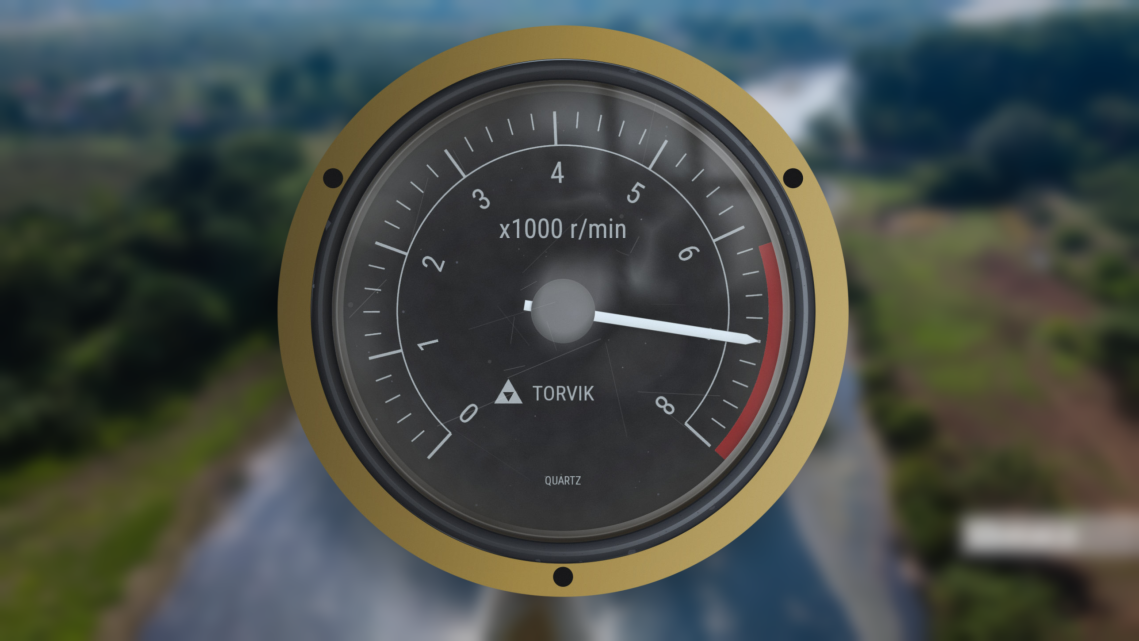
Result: 7000,rpm
